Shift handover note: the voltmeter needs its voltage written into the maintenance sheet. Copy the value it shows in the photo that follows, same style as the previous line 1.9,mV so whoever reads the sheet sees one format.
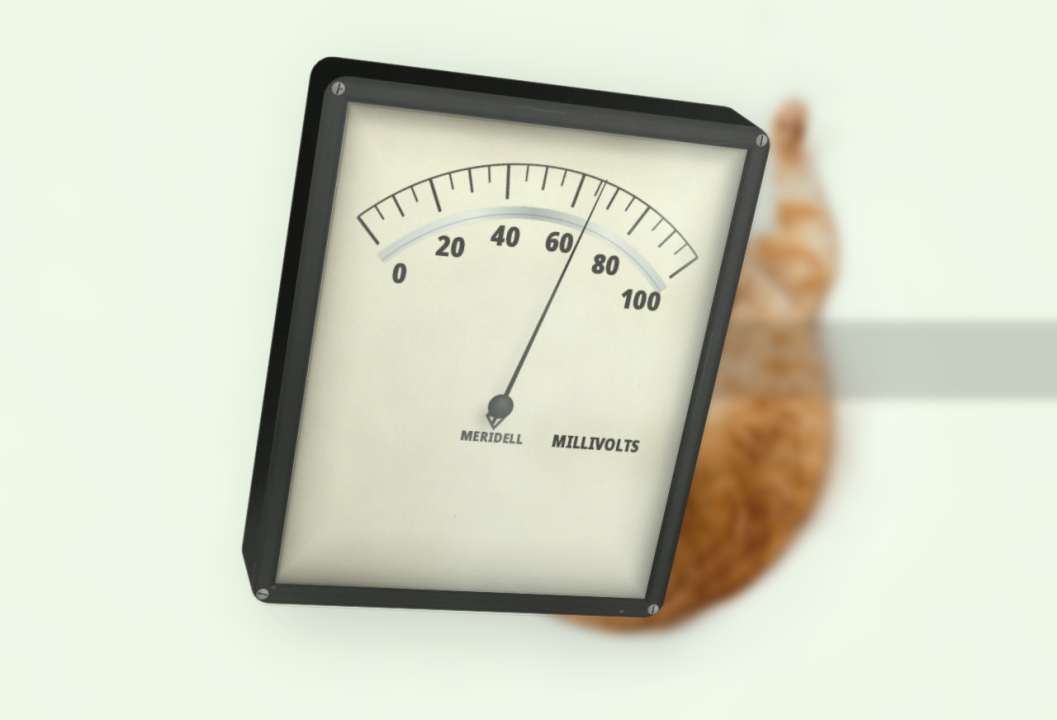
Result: 65,mV
